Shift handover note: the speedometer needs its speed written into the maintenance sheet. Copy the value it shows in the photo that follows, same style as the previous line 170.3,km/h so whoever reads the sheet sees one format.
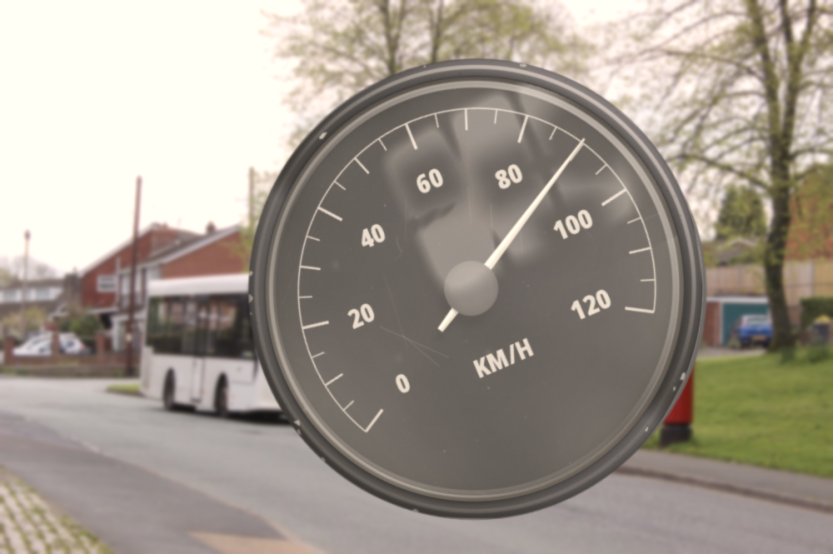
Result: 90,km/h
